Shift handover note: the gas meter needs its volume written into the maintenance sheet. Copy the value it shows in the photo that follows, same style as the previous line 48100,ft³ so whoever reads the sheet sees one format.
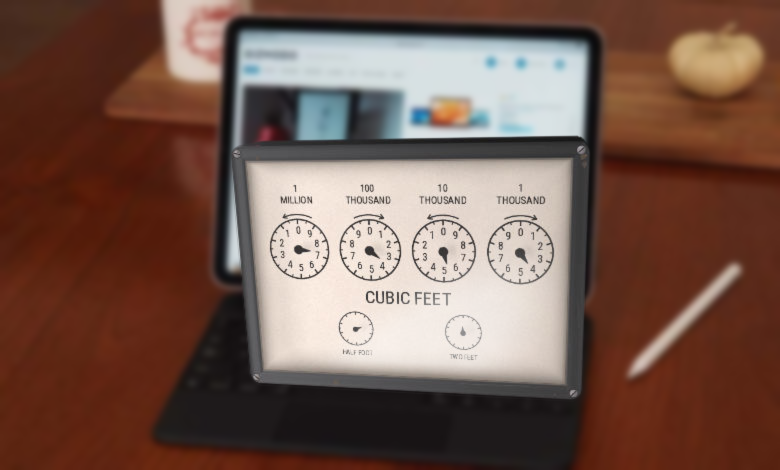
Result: 735400,ft³
